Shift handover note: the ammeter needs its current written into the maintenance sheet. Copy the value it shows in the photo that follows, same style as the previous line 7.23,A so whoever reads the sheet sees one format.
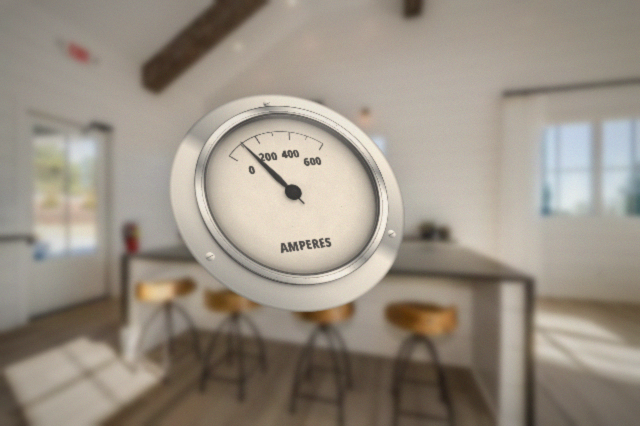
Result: 100,A
